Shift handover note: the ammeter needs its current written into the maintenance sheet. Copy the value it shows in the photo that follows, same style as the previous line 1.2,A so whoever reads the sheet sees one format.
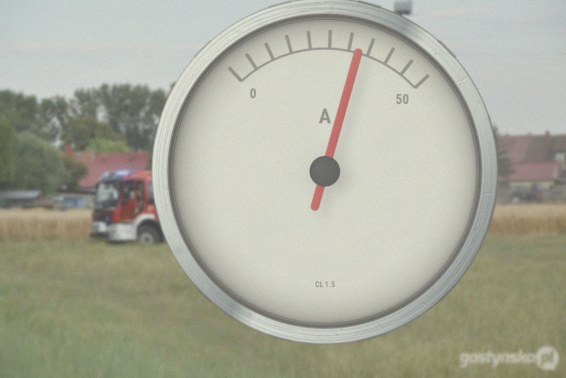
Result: 32.5,A
